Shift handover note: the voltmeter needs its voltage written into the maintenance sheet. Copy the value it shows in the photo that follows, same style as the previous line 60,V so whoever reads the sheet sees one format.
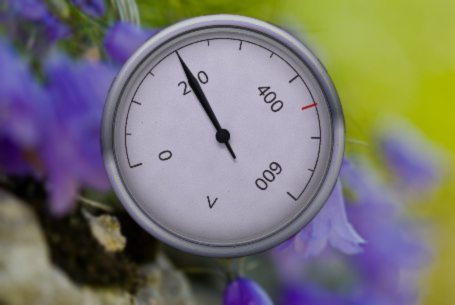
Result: 200,V
